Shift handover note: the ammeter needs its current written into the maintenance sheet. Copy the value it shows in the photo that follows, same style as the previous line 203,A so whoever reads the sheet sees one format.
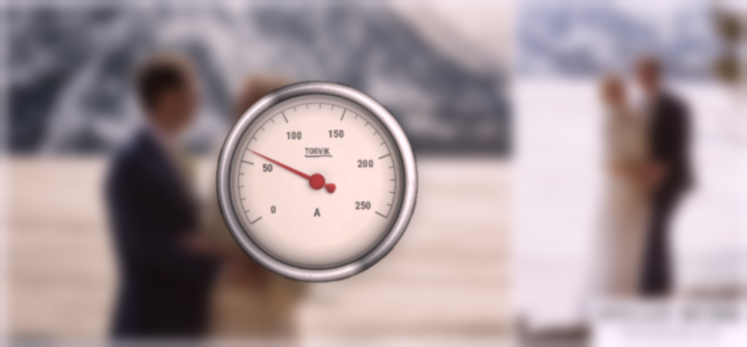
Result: 60,A
